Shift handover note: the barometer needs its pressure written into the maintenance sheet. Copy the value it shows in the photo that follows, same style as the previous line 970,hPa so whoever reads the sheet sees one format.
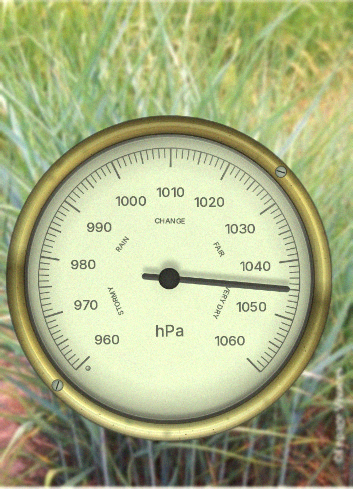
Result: 1045,hPa
